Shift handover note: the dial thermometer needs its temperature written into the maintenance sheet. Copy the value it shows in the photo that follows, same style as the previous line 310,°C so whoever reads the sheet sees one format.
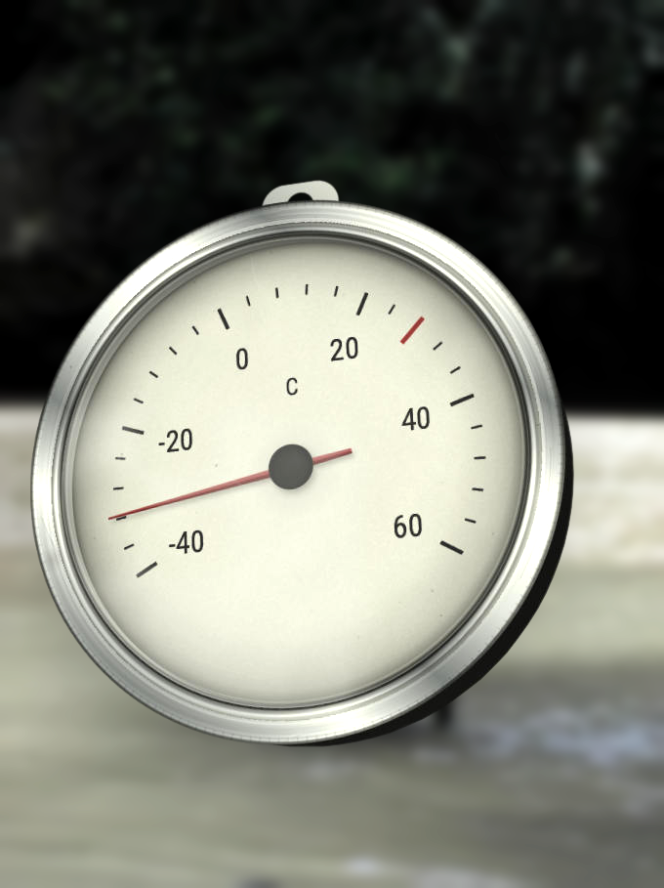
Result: -32,°C
